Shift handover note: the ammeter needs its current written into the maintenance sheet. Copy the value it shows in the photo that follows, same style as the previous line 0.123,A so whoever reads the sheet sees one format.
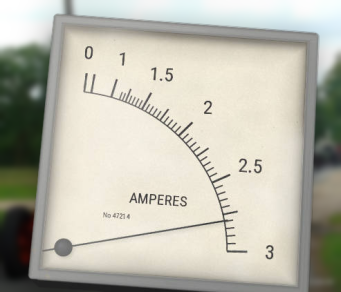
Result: 2.8,A
